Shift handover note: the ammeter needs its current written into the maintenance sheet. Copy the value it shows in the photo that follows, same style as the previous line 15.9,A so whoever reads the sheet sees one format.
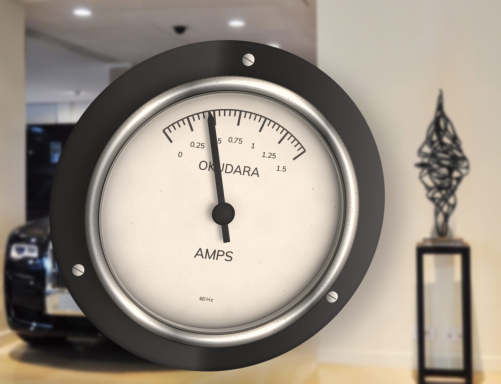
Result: 0.45,A
